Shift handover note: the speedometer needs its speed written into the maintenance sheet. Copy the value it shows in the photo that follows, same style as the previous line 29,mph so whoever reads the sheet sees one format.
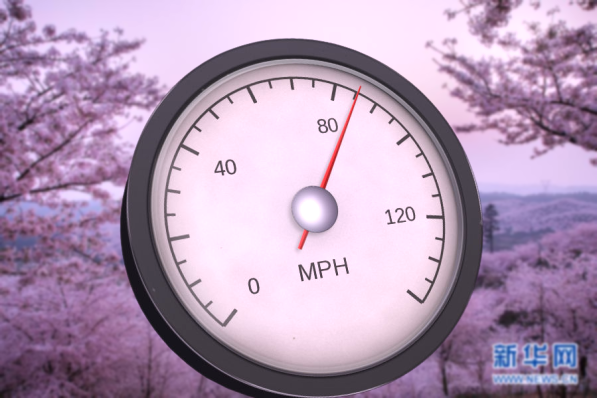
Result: 85,mph
